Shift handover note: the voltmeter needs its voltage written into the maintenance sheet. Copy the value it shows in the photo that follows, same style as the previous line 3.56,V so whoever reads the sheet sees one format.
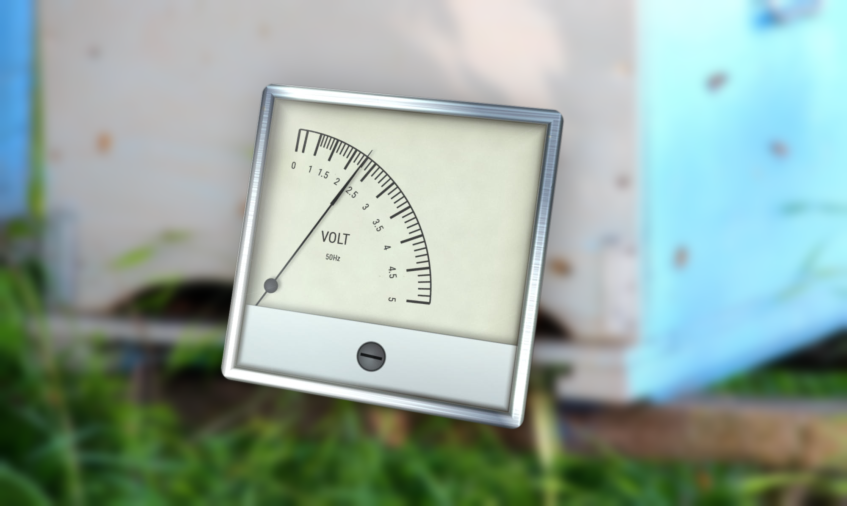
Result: 2.3,V
